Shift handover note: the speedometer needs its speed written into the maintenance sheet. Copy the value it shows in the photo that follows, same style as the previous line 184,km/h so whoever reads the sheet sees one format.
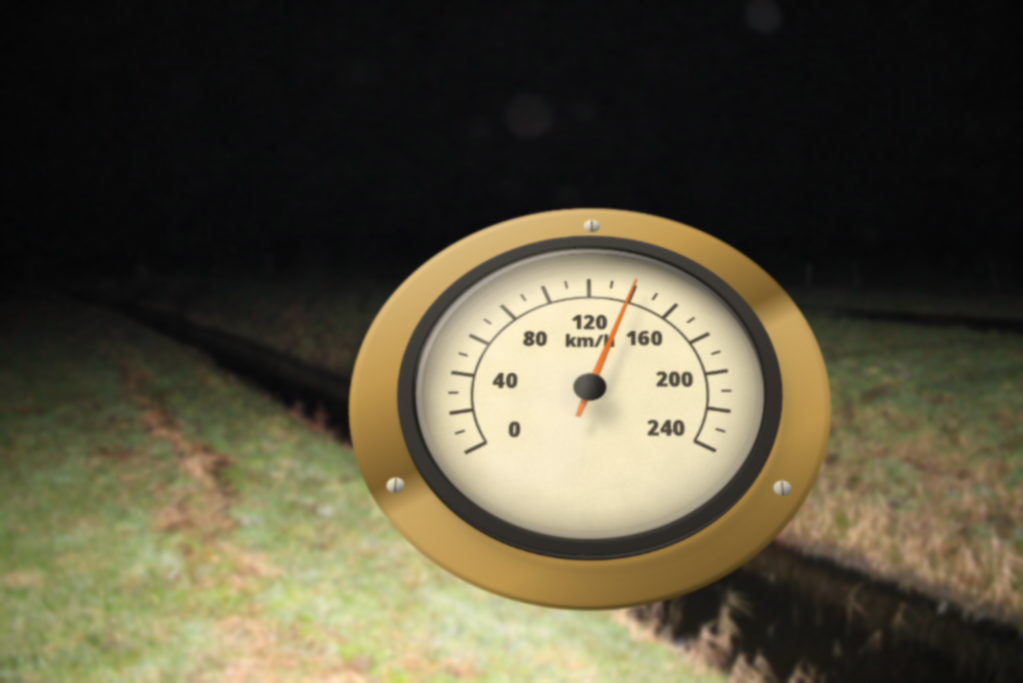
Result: 140,km/h
